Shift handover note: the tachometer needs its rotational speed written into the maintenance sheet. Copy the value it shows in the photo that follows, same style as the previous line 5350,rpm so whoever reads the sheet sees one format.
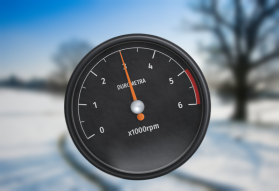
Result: 3000,rpm
